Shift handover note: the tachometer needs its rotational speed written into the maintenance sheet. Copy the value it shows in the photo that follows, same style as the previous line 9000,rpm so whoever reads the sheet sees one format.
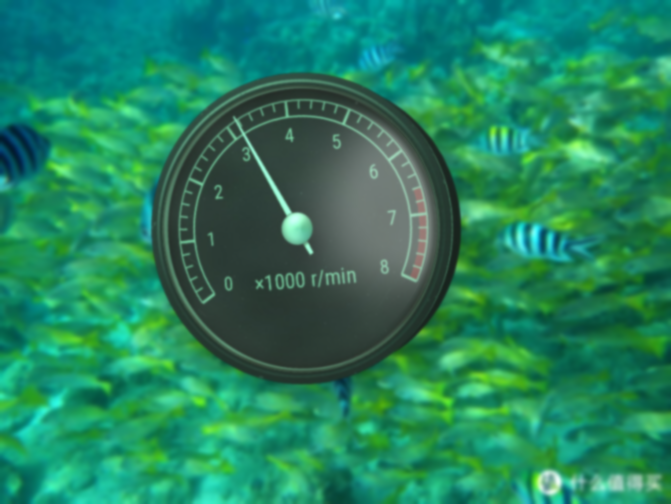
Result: 3200,rpm
